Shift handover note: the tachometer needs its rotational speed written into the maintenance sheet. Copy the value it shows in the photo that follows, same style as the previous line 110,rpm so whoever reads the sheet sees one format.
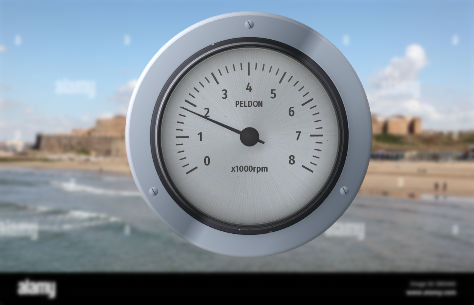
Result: 1800,rpm
